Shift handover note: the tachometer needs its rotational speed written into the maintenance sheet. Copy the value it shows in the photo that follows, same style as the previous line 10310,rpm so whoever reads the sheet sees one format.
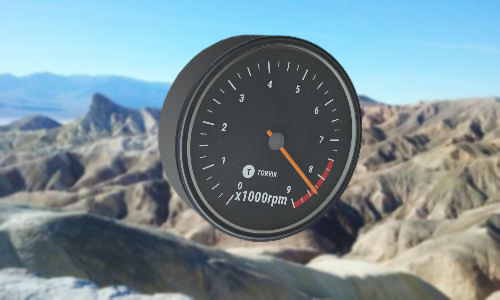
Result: 8375,rpm
